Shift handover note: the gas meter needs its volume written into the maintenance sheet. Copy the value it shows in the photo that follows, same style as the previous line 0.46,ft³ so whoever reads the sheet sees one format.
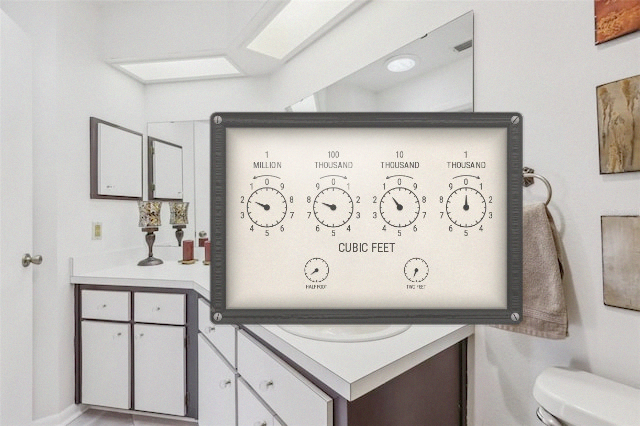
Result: 181000,ft³
